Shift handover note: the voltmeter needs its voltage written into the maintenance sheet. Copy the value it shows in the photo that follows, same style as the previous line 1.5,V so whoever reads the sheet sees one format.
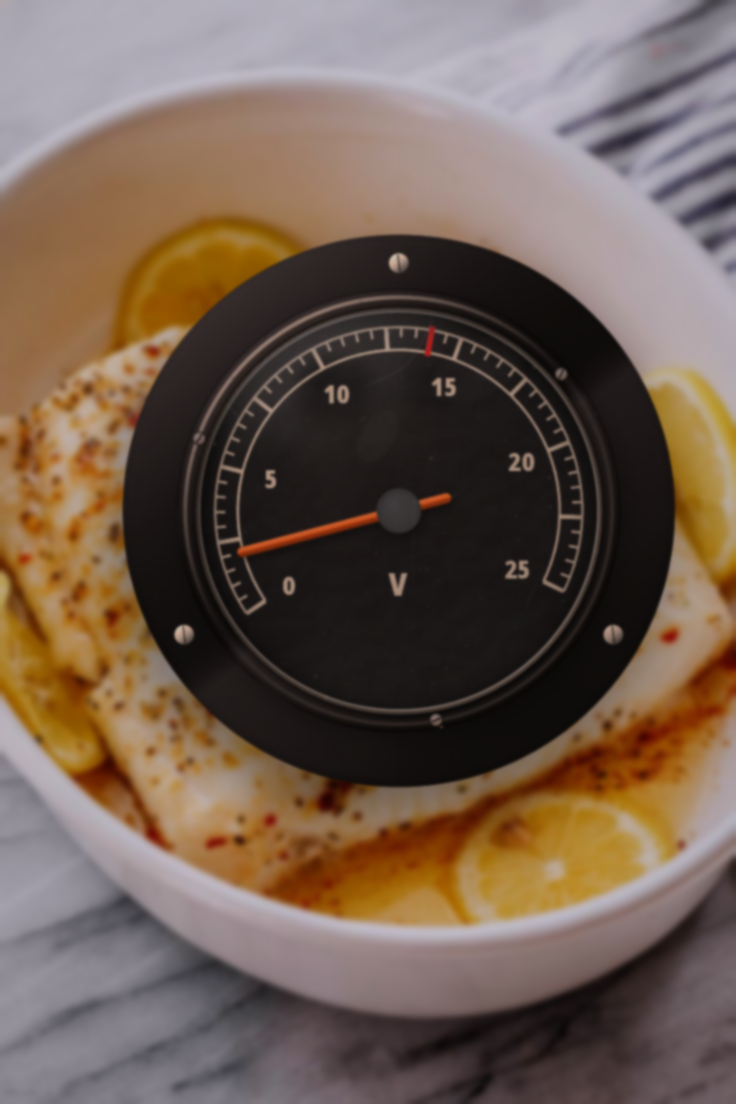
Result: 2,V
